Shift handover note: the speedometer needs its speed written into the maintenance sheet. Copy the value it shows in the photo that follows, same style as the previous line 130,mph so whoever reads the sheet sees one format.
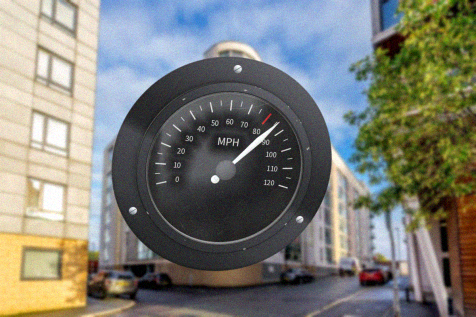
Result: 85,mph
